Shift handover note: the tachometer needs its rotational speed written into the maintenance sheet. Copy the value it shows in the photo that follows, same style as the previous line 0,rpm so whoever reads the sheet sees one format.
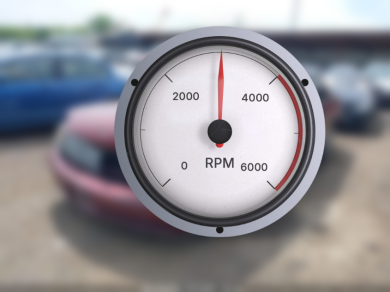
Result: 3000,rpm
